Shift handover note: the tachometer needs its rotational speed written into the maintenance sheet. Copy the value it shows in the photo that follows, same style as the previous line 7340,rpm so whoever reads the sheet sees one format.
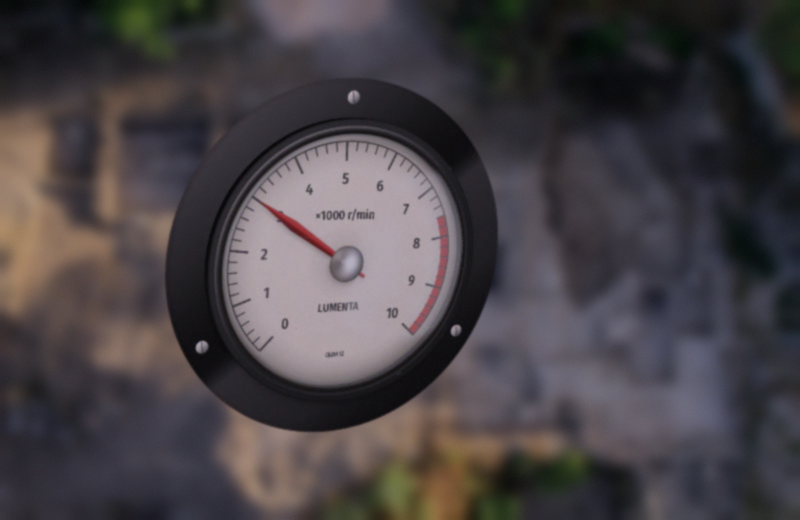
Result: 3000,rpm
